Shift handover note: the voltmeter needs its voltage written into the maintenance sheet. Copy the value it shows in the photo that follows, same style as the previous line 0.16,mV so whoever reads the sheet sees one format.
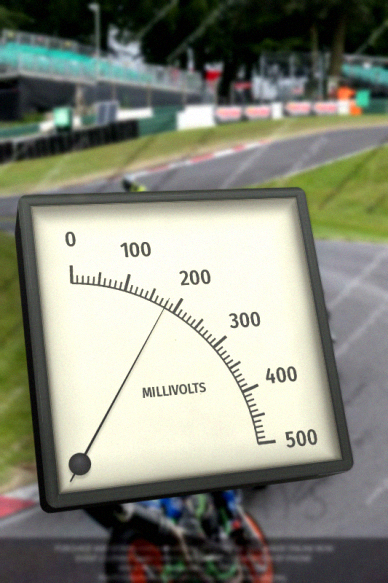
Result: 180,mV
